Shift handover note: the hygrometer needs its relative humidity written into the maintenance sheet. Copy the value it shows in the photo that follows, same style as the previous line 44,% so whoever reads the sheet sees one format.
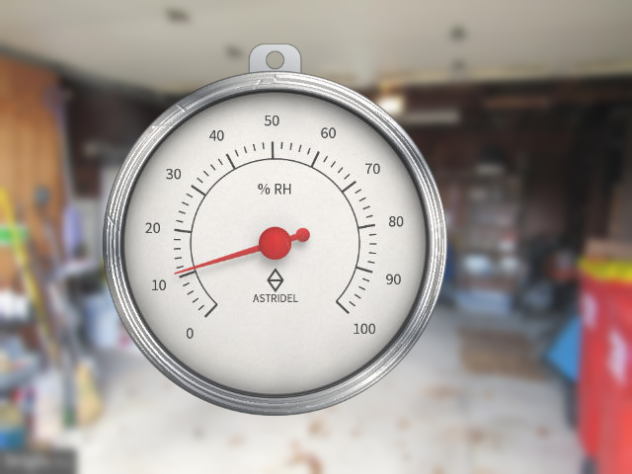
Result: 11,%
